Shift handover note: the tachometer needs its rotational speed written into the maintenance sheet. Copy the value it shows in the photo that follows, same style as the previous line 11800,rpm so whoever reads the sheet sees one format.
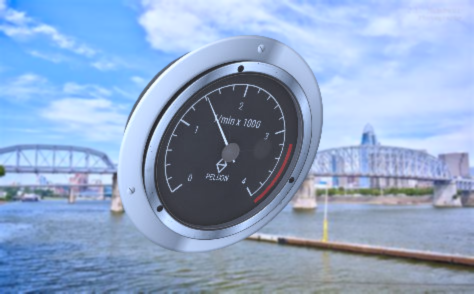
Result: 1400,rpm
